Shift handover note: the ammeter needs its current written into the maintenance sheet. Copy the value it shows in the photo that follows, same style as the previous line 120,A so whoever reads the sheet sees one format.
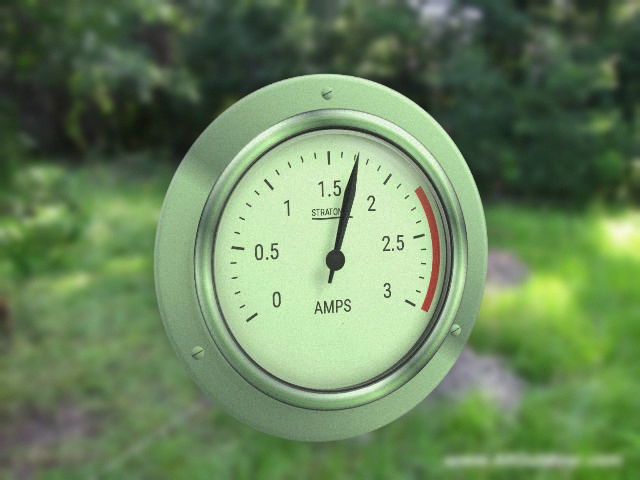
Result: 1.7,A
